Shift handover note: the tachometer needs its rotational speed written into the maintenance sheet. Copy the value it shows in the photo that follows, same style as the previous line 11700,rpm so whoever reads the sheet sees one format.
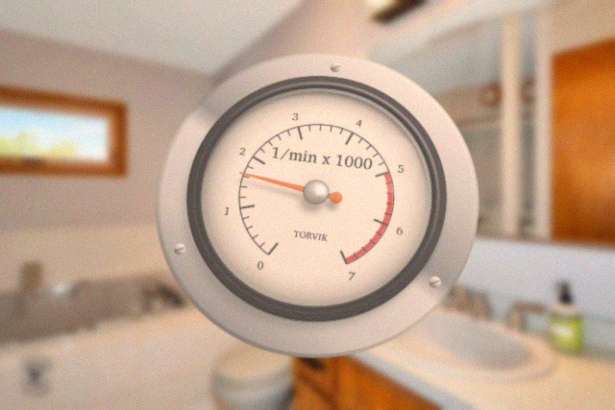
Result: 1600,rpm
